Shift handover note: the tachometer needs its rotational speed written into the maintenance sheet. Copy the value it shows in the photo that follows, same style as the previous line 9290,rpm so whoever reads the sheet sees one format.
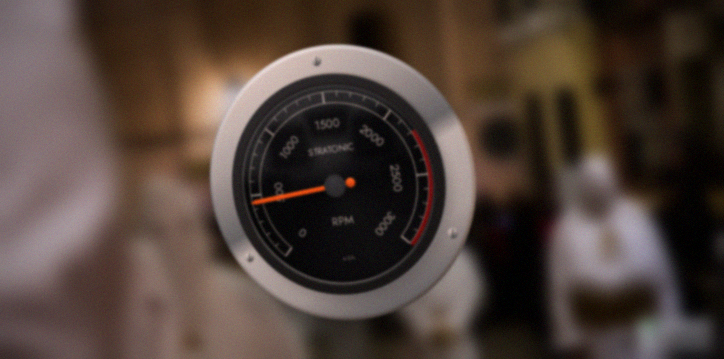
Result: 450,rpm
